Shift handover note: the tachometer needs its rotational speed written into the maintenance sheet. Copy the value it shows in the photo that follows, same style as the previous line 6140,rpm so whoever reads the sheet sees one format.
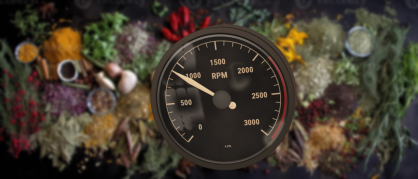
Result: 900,rpm
